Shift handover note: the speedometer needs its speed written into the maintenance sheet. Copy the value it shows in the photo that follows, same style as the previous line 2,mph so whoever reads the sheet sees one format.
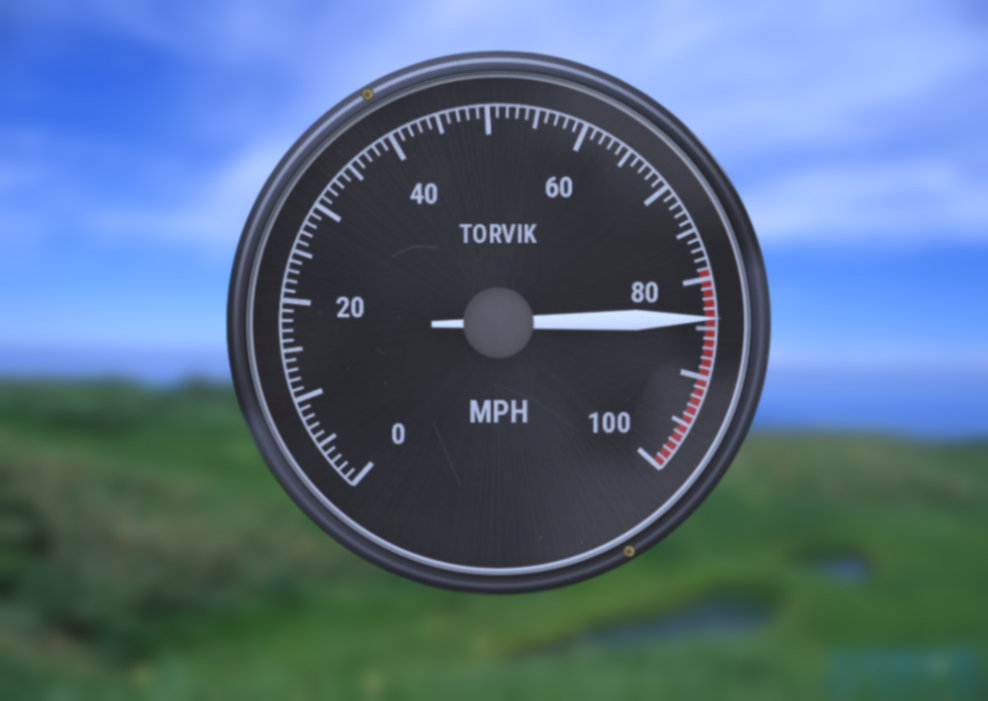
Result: 84,mph
